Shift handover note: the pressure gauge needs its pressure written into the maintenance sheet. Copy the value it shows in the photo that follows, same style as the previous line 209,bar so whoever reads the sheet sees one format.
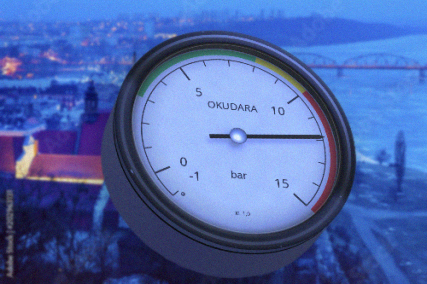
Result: 12,bar
